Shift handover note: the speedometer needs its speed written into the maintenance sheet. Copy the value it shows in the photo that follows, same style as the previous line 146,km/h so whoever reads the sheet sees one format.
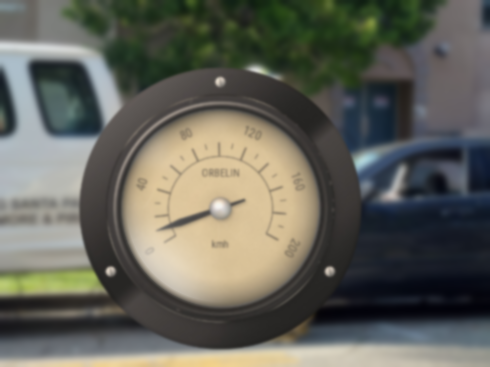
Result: 10,km/h
